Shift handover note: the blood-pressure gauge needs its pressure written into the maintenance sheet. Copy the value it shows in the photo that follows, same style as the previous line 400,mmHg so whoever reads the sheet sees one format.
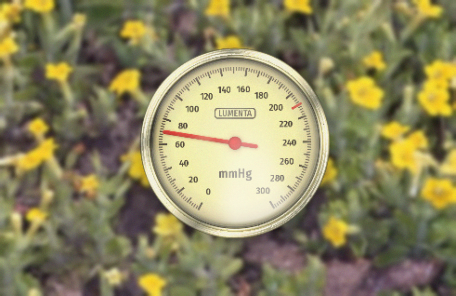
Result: 70,mmHg
